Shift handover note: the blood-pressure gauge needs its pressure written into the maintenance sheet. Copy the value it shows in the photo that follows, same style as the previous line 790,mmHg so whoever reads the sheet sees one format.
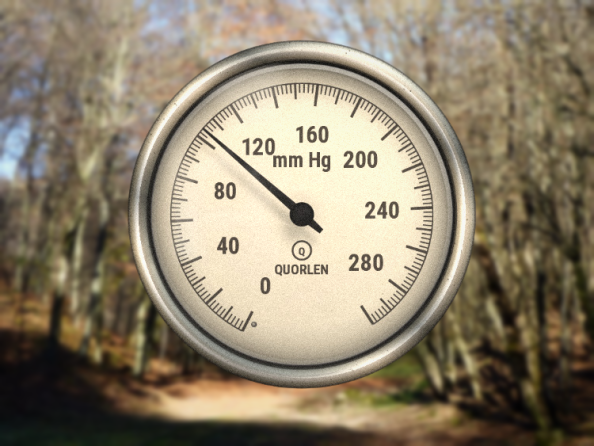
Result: 104,mmHg
